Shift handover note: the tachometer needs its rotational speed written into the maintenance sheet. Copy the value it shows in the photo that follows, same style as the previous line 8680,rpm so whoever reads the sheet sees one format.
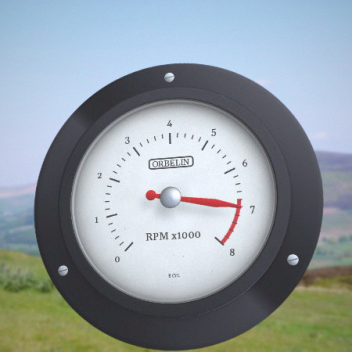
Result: 7000,rpm
